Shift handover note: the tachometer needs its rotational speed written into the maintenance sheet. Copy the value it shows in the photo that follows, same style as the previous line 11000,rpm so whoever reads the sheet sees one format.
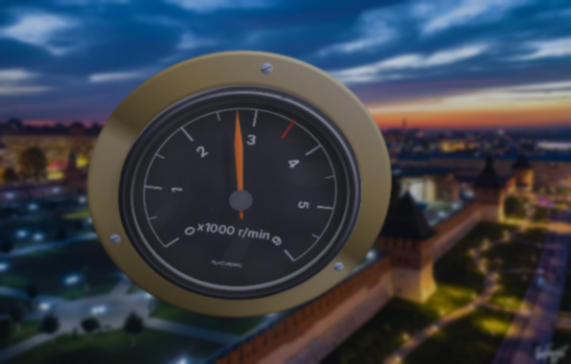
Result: 2750,rpm
